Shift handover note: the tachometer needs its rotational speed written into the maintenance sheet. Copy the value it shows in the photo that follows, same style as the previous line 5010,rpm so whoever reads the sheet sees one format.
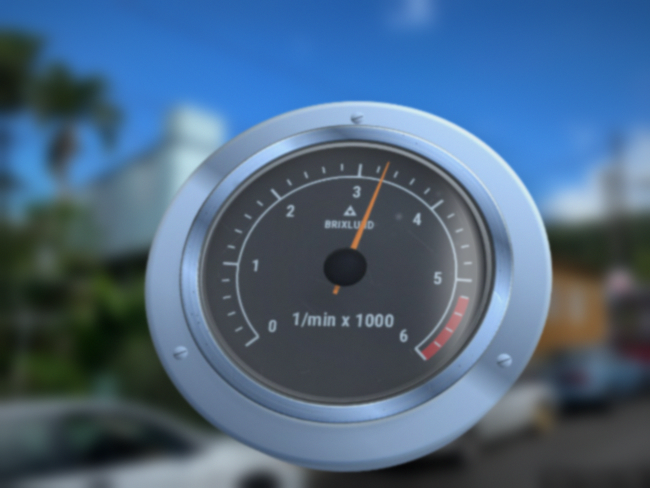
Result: 3300,rpm
